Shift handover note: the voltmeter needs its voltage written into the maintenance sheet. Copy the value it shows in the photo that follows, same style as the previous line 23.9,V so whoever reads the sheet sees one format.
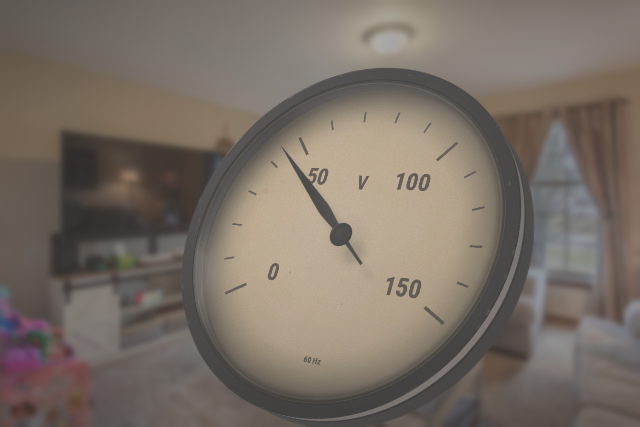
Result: 45,V
